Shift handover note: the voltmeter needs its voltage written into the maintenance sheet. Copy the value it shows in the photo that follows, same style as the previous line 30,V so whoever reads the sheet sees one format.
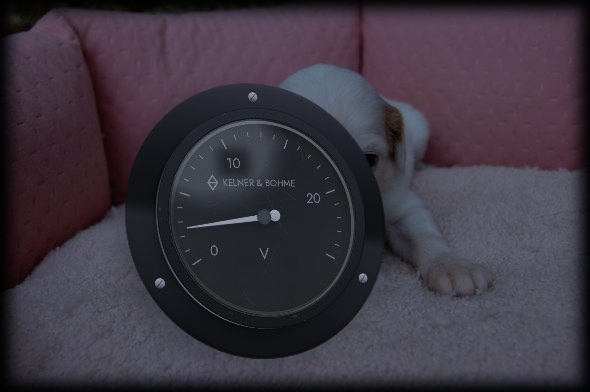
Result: 2.5,V
